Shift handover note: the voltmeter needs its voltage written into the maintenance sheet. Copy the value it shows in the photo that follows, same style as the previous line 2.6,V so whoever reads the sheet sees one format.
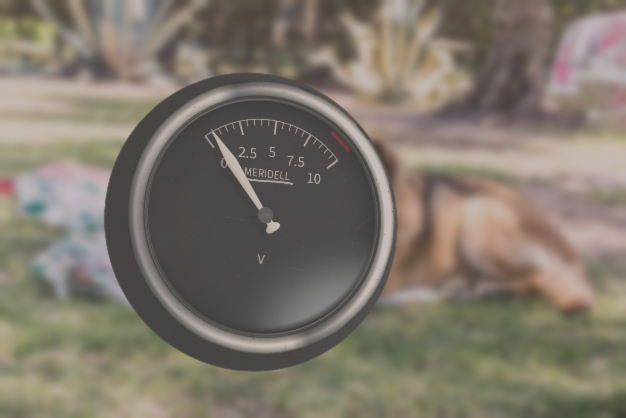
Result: 0.5,V
